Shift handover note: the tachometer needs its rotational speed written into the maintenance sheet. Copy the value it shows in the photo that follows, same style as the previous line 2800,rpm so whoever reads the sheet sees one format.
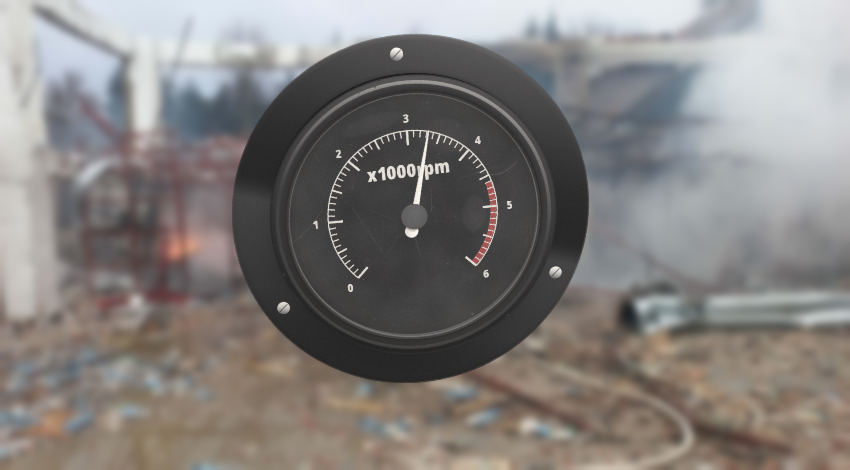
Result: 3300,rpm
